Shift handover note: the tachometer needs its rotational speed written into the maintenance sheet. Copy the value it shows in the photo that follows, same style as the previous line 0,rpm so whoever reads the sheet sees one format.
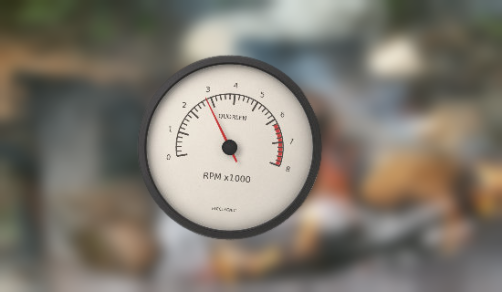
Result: 2800,rpm
